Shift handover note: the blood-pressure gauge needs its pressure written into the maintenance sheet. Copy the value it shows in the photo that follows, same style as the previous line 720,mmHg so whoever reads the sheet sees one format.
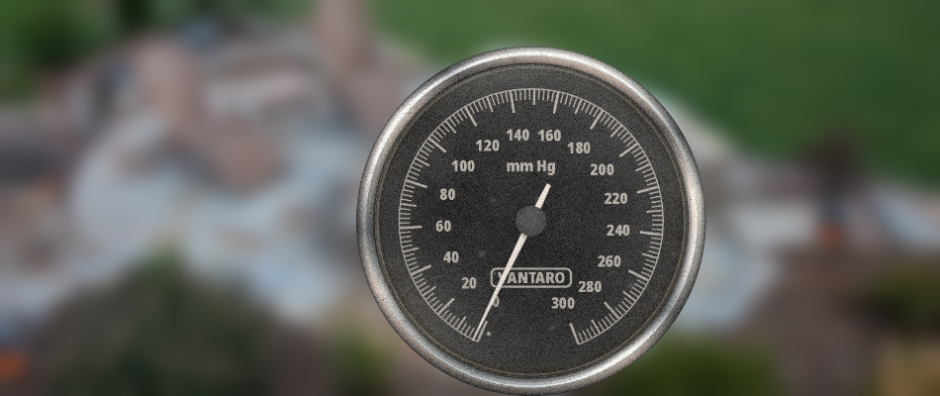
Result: 2,mmHg
